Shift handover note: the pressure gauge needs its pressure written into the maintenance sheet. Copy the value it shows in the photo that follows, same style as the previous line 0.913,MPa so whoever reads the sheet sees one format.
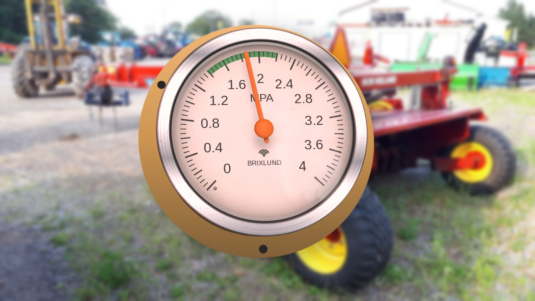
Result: 1.85,MPa
